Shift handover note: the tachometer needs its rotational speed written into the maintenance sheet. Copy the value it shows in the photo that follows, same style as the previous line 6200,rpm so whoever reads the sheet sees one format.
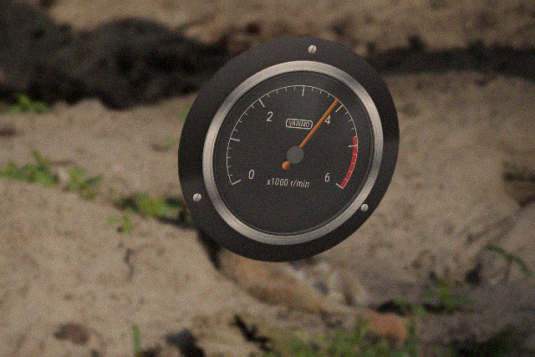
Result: 3800,rpm
